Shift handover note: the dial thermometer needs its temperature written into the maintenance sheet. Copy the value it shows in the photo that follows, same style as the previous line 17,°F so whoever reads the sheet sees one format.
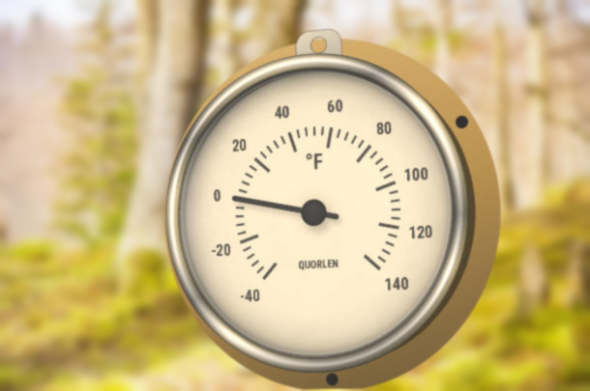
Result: 0,°F
